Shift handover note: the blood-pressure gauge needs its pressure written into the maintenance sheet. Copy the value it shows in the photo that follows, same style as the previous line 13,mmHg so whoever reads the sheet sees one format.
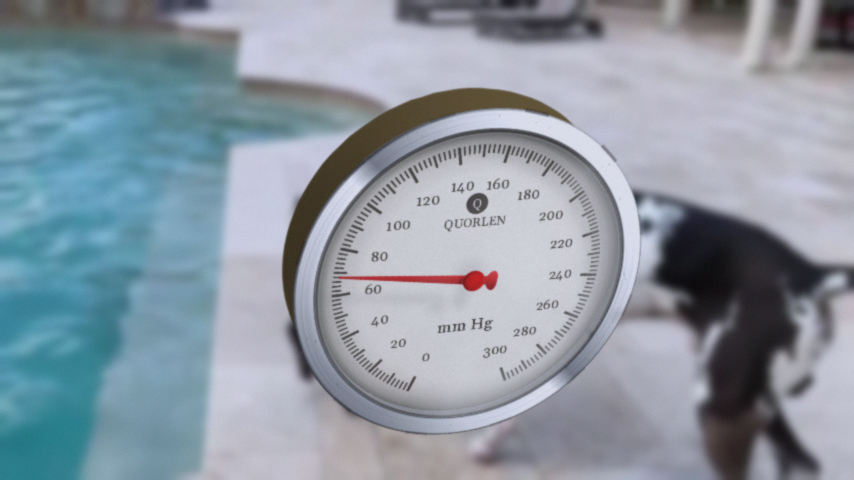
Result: 70,mmHg
